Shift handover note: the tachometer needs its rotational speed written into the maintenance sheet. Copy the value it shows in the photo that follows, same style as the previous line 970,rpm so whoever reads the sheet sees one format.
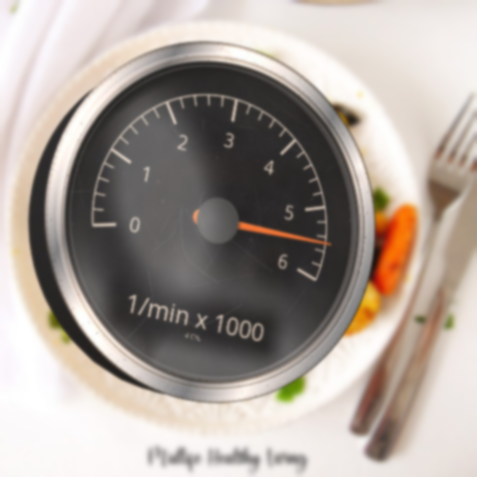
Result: 5500,rpm
